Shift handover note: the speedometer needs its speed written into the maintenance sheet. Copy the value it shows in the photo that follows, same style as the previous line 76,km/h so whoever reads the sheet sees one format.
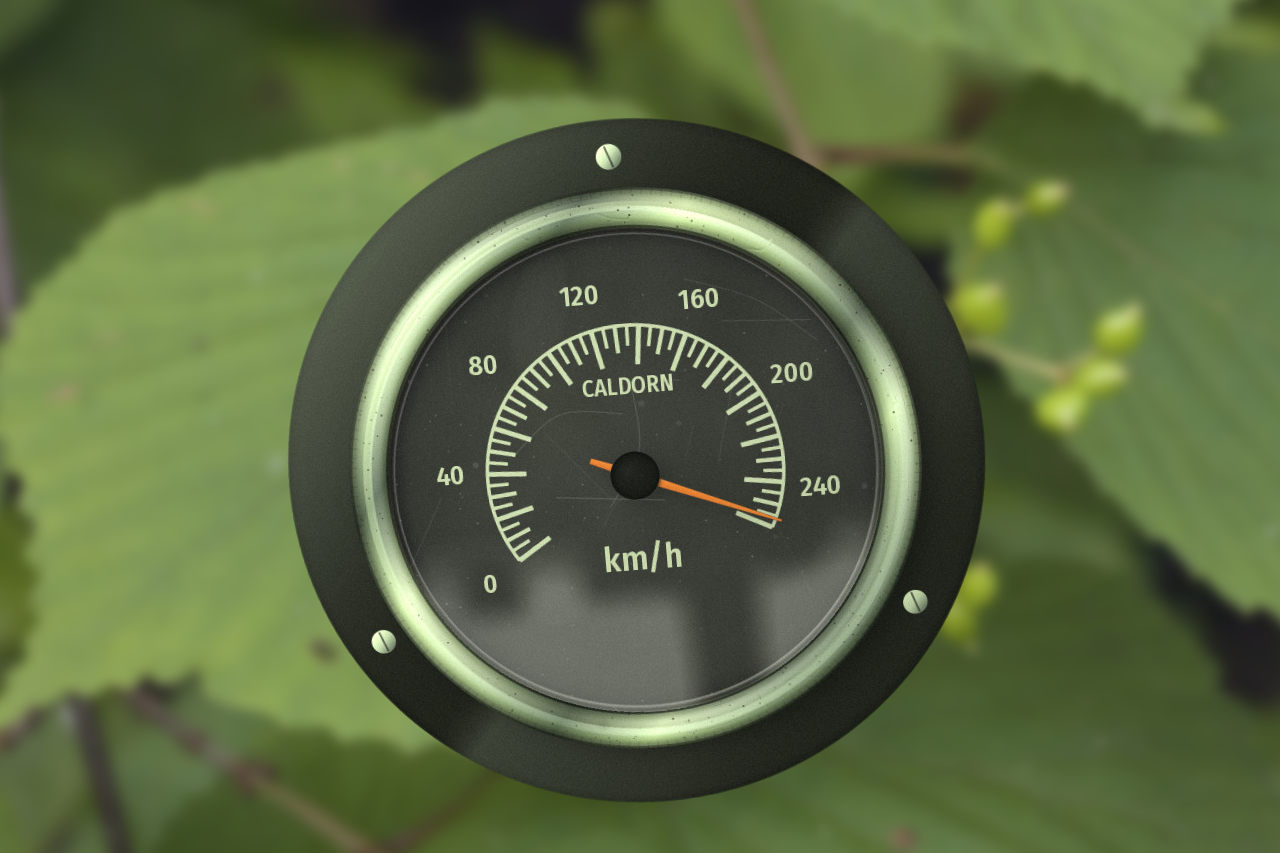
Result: 255,km/h
